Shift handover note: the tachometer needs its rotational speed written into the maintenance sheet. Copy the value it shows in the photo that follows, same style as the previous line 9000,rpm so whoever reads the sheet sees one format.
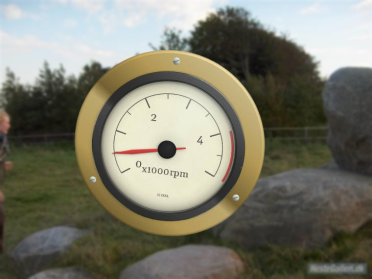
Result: 500,rpm
